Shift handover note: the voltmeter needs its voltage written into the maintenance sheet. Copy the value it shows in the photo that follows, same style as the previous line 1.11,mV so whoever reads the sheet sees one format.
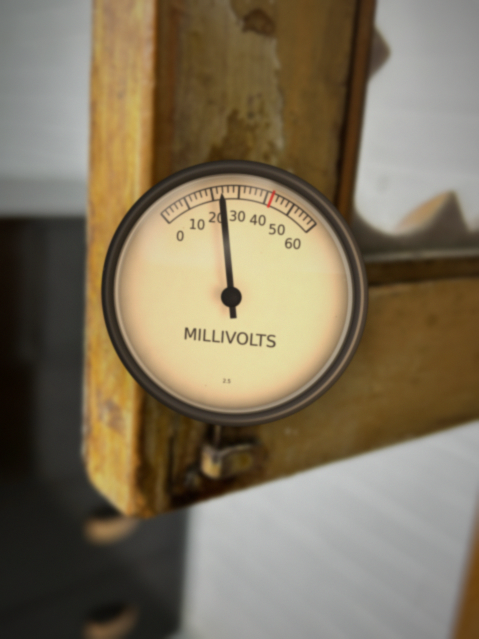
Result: 24,mV
